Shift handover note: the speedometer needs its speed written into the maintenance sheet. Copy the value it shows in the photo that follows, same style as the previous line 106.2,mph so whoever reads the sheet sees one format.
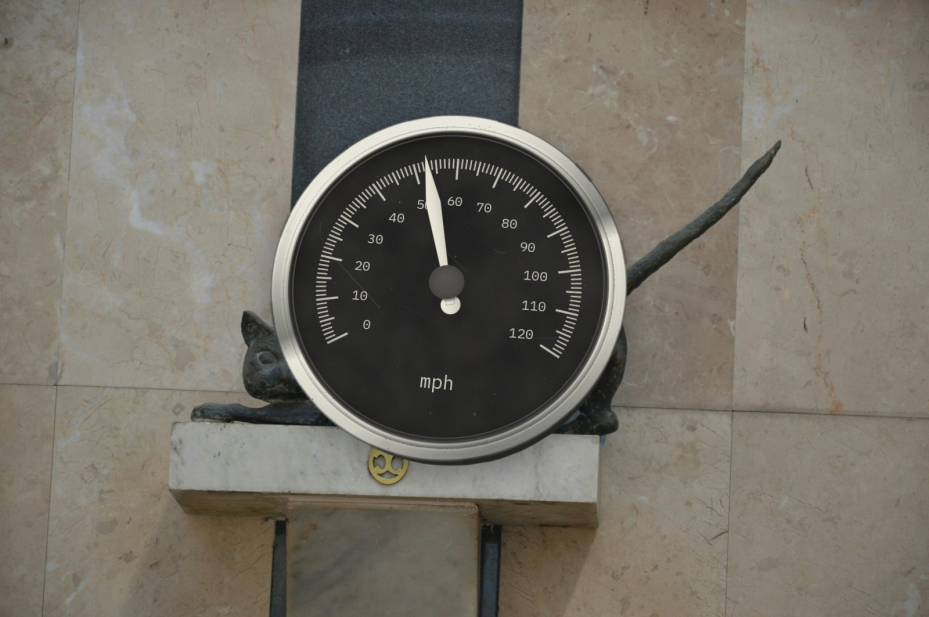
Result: 53,mph
